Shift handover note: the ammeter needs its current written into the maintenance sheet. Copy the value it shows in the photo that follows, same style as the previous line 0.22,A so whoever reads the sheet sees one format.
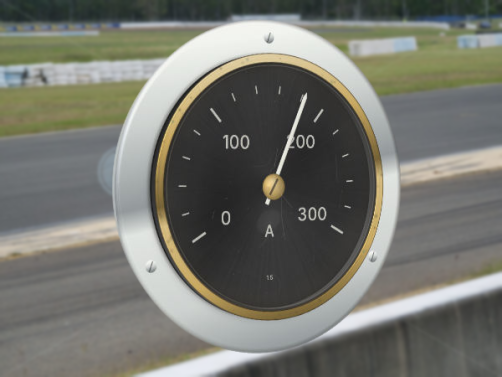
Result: 180,A
